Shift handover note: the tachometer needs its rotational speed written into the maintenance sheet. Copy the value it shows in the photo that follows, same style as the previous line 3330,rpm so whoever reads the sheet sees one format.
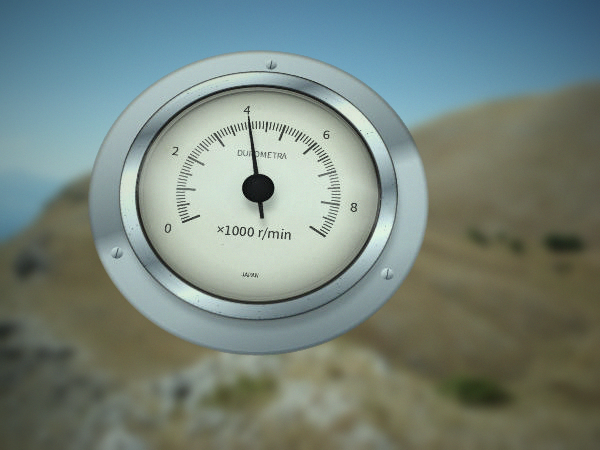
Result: 4000,rpm
